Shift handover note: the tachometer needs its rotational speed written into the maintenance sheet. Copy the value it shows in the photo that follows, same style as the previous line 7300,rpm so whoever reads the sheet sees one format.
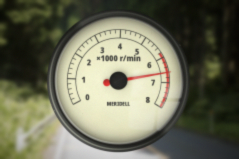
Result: 6600,rpm
